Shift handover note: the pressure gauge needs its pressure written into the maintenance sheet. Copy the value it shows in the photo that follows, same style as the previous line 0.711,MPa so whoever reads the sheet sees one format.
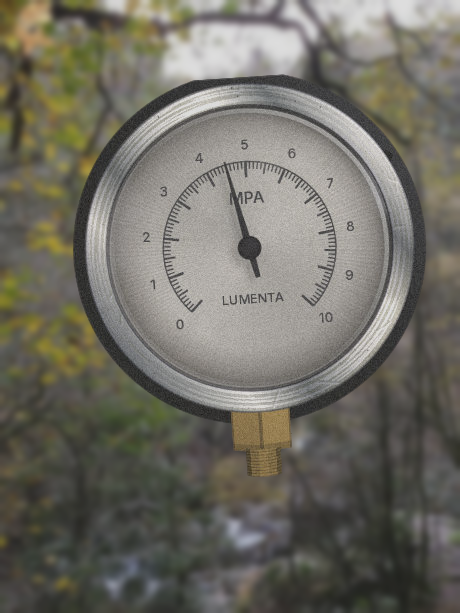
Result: 4.5,MPa
